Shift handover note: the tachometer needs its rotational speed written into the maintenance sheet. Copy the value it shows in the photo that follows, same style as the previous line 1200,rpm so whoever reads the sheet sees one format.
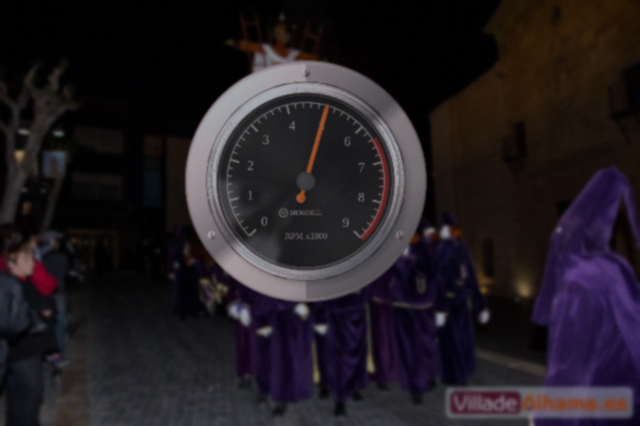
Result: 5000,rpm
